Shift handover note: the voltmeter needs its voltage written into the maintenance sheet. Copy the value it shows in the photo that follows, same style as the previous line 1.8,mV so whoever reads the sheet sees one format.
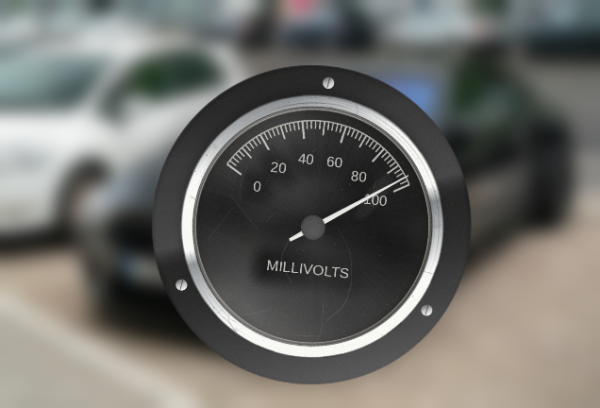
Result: 96,mV
